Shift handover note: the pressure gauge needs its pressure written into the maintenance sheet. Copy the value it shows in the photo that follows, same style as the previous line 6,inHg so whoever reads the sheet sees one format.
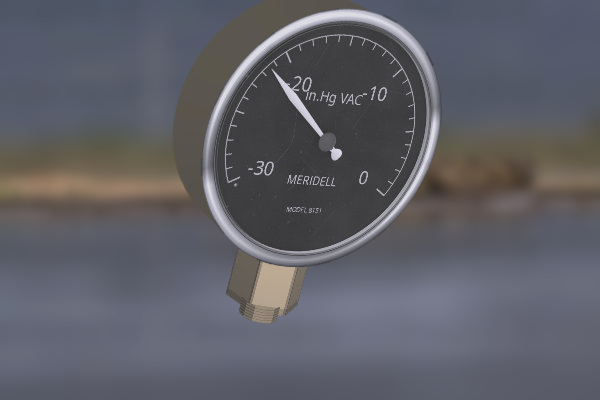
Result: -21.5,inHg
